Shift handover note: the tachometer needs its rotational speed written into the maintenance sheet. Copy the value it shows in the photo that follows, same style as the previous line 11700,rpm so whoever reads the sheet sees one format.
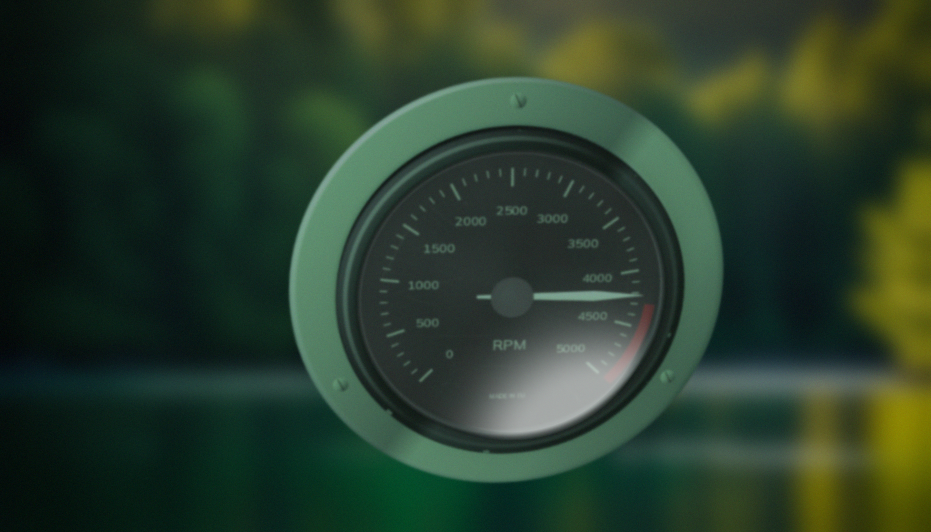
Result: 4200,rpm
